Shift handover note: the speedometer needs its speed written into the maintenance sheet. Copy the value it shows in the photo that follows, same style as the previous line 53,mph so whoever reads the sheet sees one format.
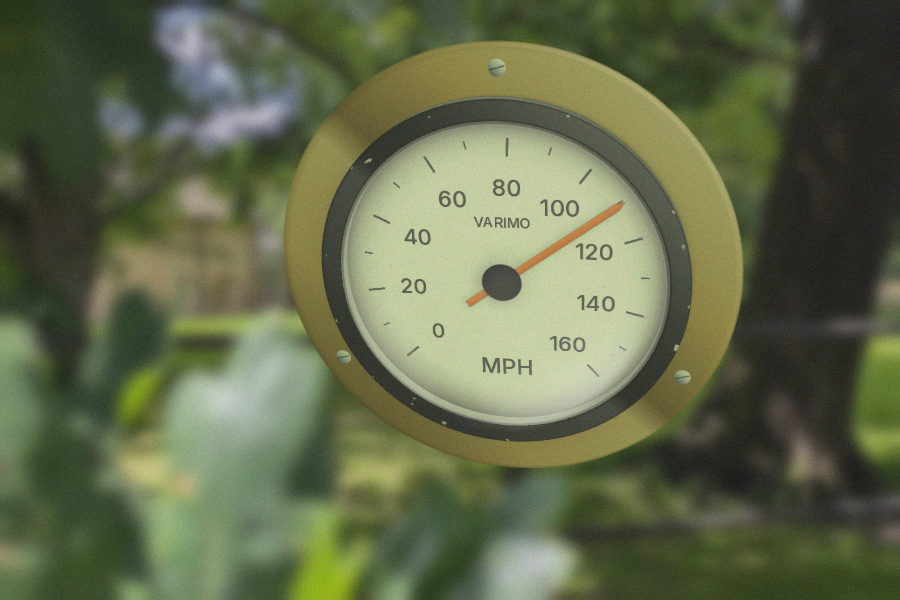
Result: 110,mph
